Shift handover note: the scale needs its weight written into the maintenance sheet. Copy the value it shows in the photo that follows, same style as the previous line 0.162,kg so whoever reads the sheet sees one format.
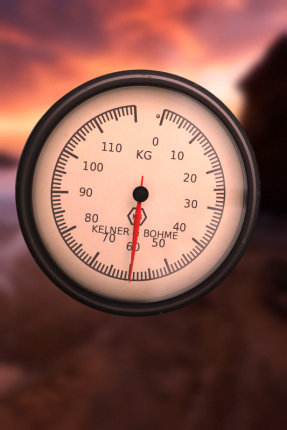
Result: 60,kg
